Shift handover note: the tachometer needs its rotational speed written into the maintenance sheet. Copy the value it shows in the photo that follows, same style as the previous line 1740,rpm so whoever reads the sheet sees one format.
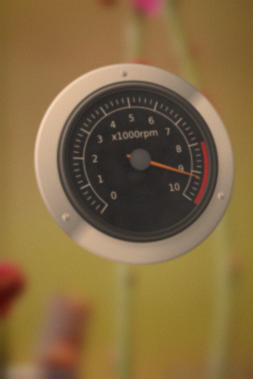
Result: 9200,rpm
